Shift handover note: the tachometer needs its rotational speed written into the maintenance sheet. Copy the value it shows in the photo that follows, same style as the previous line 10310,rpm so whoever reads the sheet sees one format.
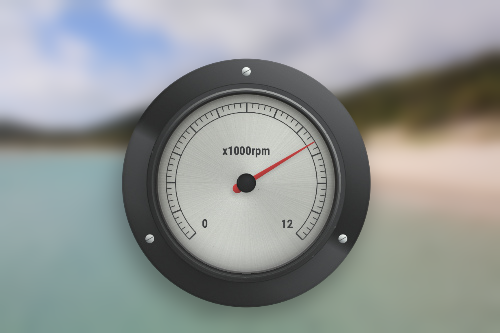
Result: 8600,rpm
